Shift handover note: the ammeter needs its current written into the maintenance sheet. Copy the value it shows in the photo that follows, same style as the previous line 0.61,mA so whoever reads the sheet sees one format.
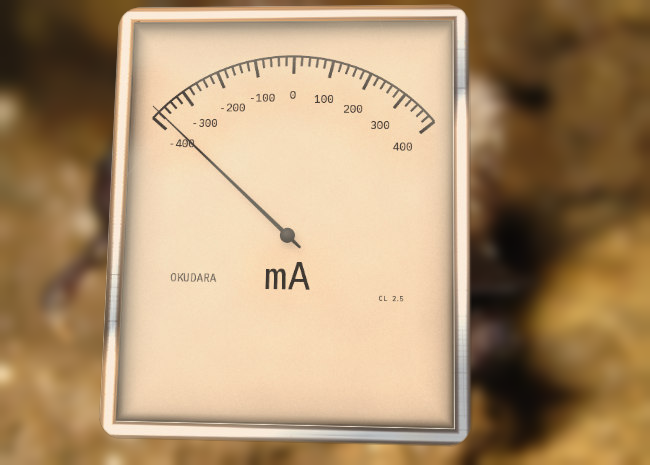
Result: -380,mA
